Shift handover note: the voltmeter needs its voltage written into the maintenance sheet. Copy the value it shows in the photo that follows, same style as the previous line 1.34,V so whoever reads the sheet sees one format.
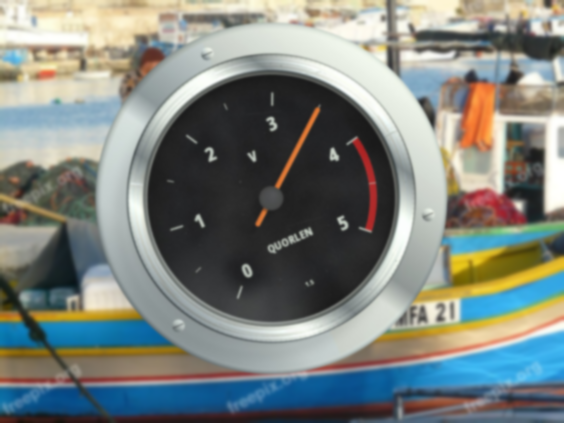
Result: 3.5,V
